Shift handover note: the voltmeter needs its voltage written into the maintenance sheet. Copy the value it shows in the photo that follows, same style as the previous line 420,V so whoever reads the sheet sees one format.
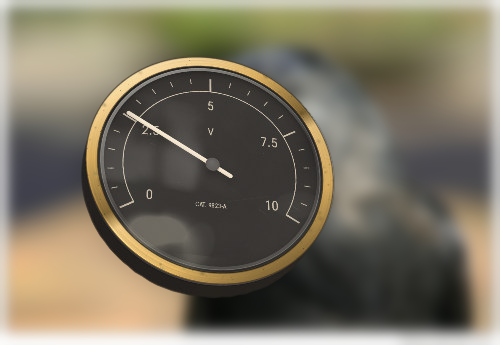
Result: 2.5,V
